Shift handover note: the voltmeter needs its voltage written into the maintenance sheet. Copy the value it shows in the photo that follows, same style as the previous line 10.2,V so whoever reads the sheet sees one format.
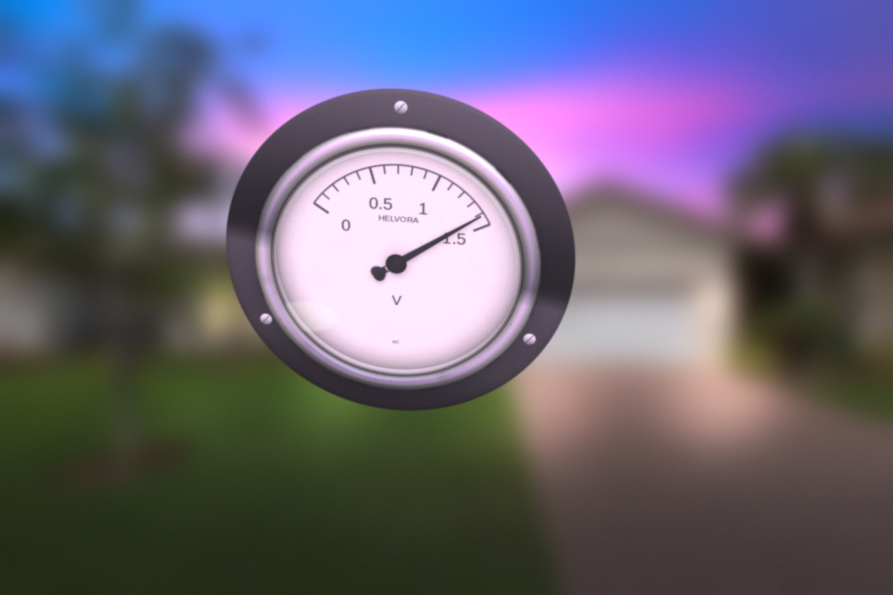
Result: 1.4,V
